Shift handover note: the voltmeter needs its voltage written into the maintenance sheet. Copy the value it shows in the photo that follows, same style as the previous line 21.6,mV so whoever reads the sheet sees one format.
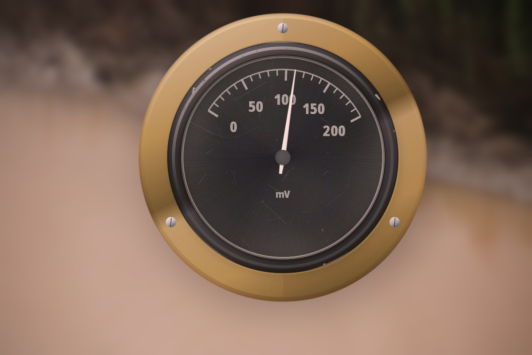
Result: 110,mV
